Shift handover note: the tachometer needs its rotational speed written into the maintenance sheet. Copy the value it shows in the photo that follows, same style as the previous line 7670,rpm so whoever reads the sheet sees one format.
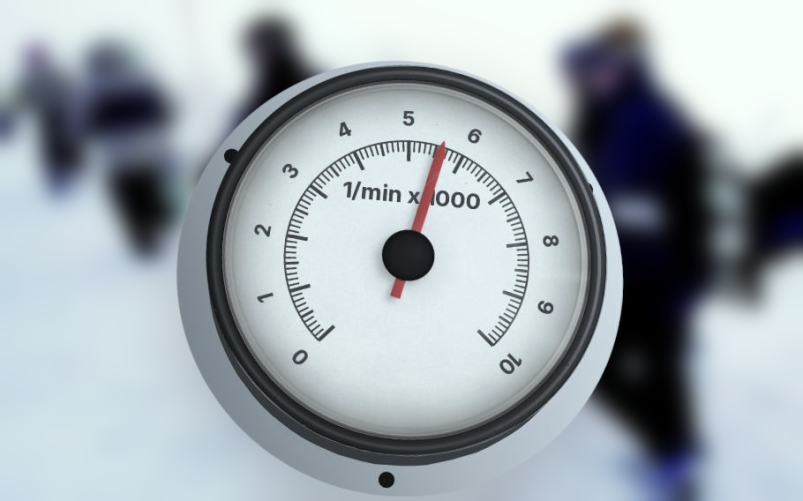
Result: 5600,rpm
